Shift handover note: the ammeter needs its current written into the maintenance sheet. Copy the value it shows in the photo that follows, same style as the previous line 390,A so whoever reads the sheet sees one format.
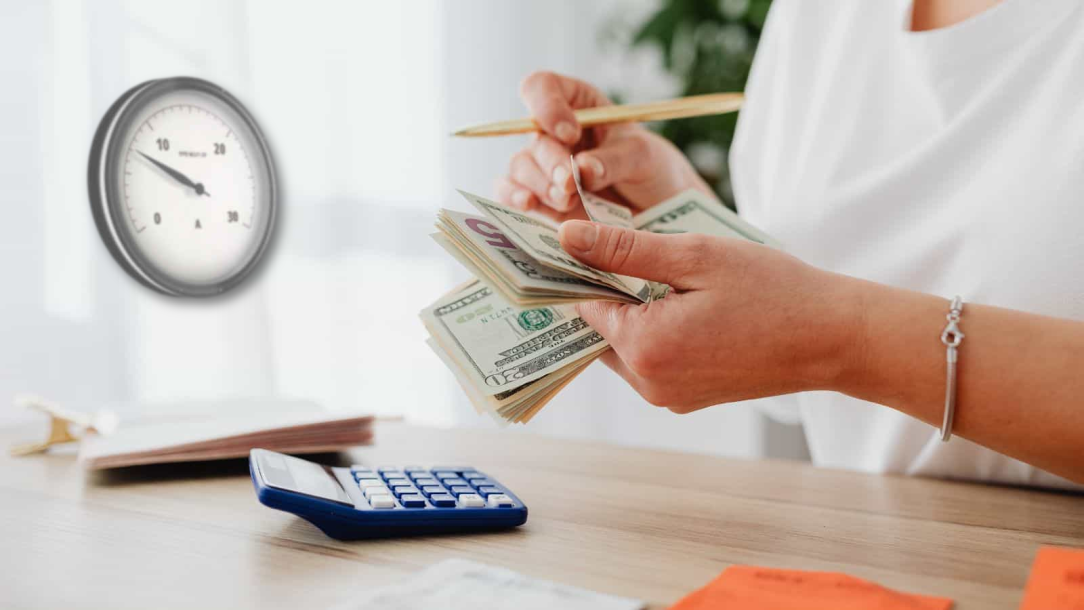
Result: 7,A
